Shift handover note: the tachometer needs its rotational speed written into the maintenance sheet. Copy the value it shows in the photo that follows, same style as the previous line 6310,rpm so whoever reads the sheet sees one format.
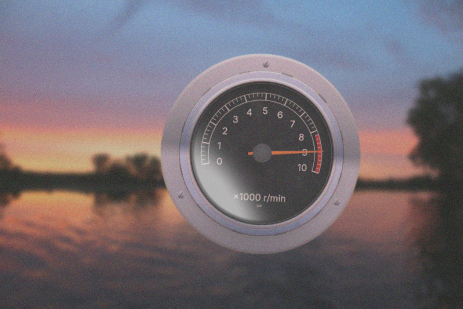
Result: 9000,rpm
